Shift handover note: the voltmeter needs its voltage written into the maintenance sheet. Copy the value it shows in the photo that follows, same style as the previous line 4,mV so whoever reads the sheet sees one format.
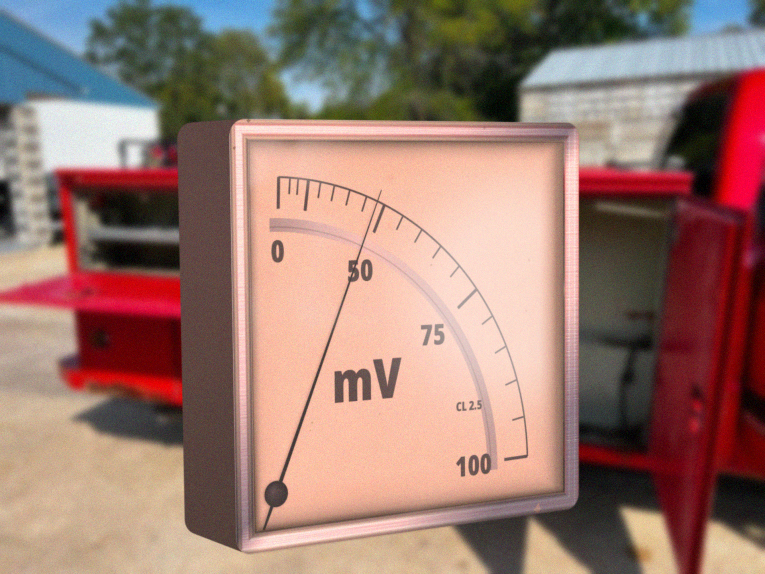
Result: 47.5,mV
